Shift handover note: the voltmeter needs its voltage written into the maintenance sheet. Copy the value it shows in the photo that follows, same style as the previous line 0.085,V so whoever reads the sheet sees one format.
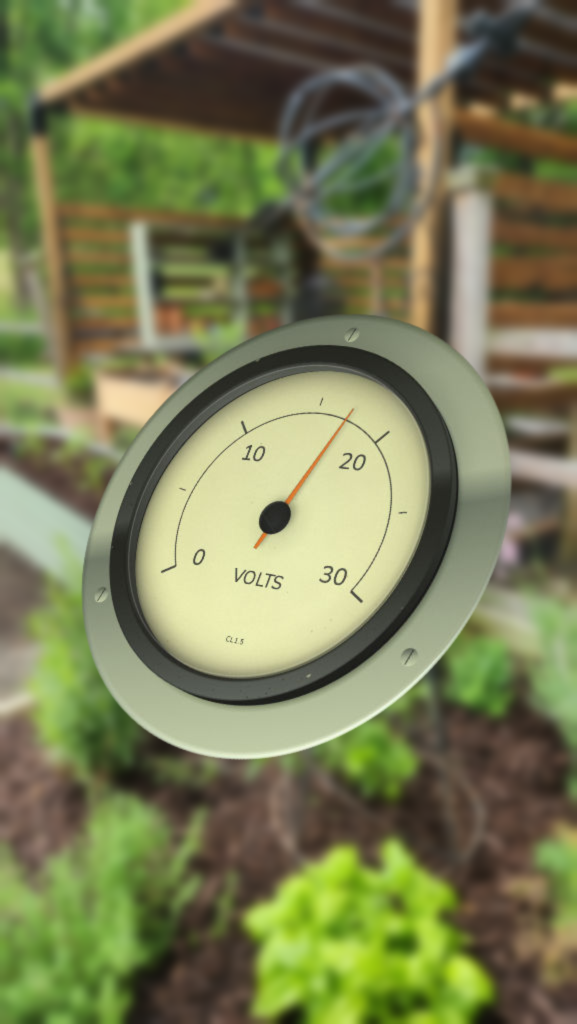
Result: 17.5,V
